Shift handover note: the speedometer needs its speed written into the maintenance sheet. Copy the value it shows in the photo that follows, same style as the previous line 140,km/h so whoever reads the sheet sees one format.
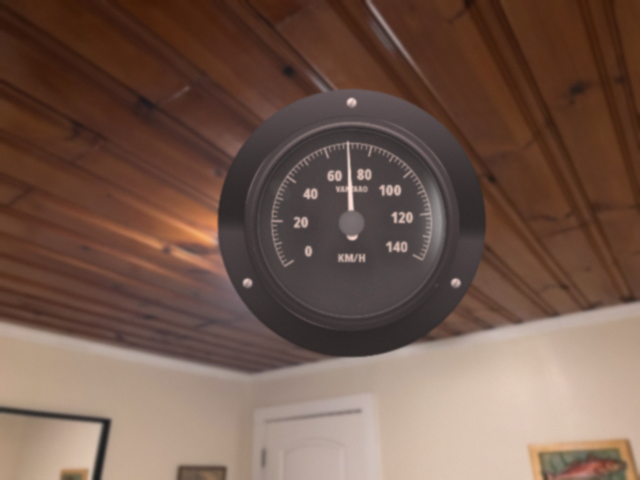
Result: 70,km/h
